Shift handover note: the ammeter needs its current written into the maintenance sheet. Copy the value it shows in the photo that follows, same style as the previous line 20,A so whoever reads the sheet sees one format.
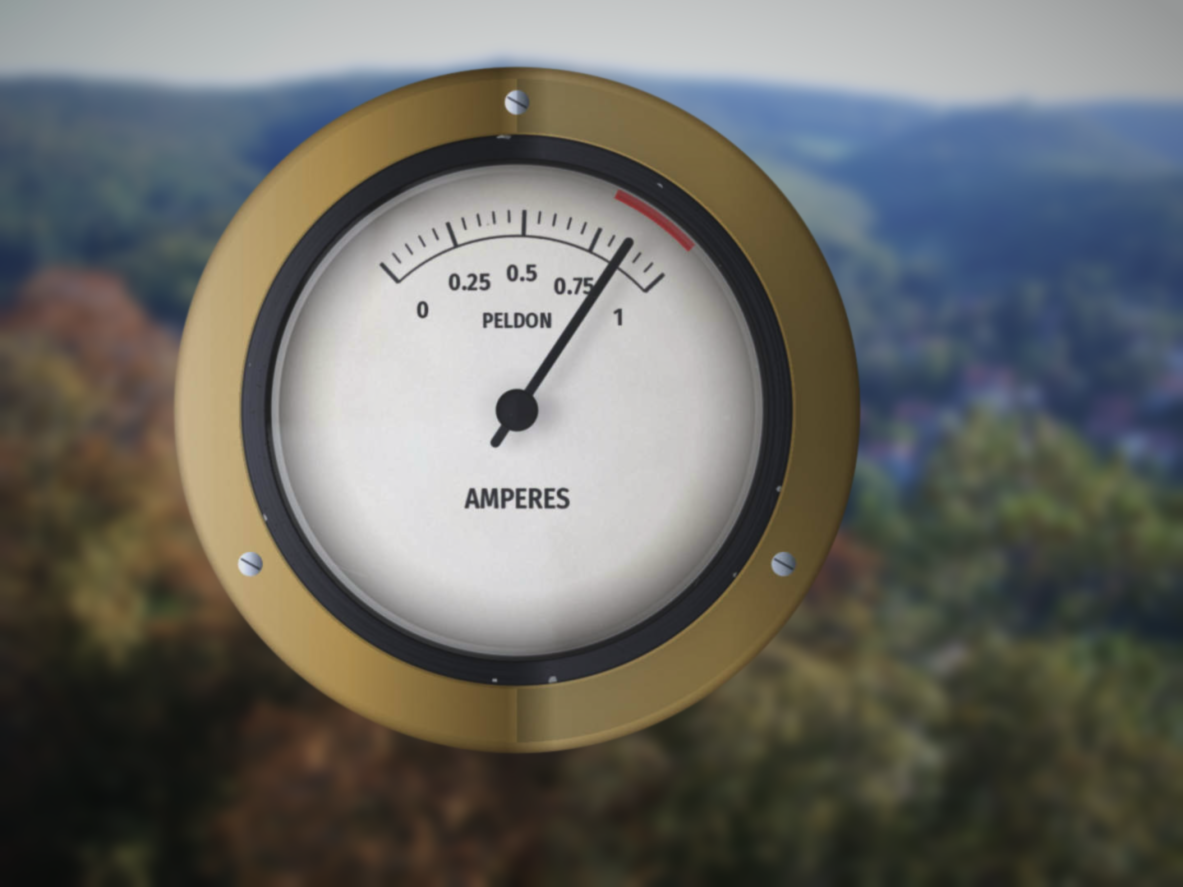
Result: 0.85,A
